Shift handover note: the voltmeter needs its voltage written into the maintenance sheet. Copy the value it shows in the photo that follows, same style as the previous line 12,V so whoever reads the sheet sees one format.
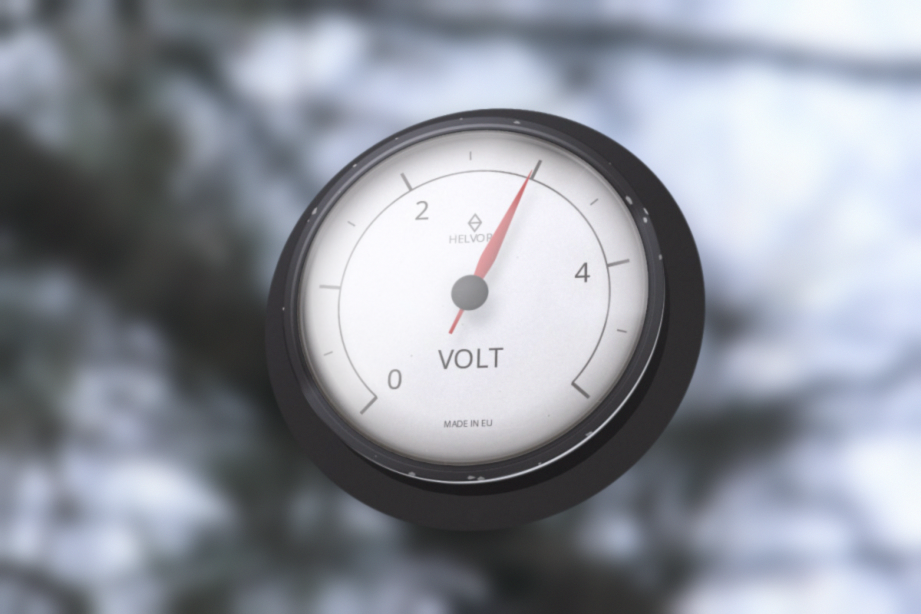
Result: 3,V
